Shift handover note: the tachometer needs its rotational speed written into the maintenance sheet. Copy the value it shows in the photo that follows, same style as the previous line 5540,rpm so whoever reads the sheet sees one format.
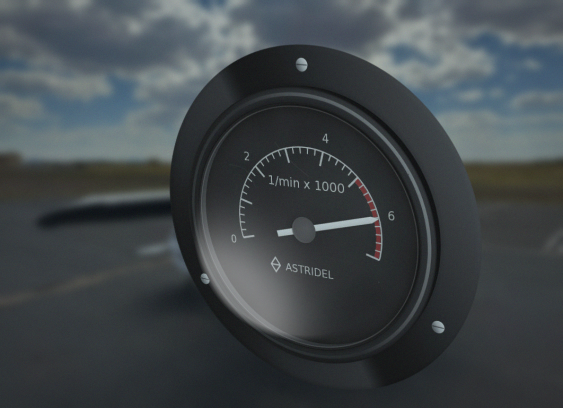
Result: 6000,rpm
